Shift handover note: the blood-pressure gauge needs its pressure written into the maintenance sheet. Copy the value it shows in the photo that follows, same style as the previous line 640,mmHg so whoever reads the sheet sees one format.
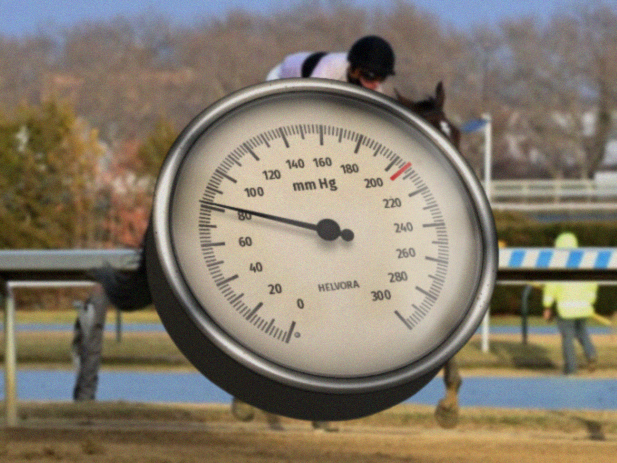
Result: 80,mmHg
